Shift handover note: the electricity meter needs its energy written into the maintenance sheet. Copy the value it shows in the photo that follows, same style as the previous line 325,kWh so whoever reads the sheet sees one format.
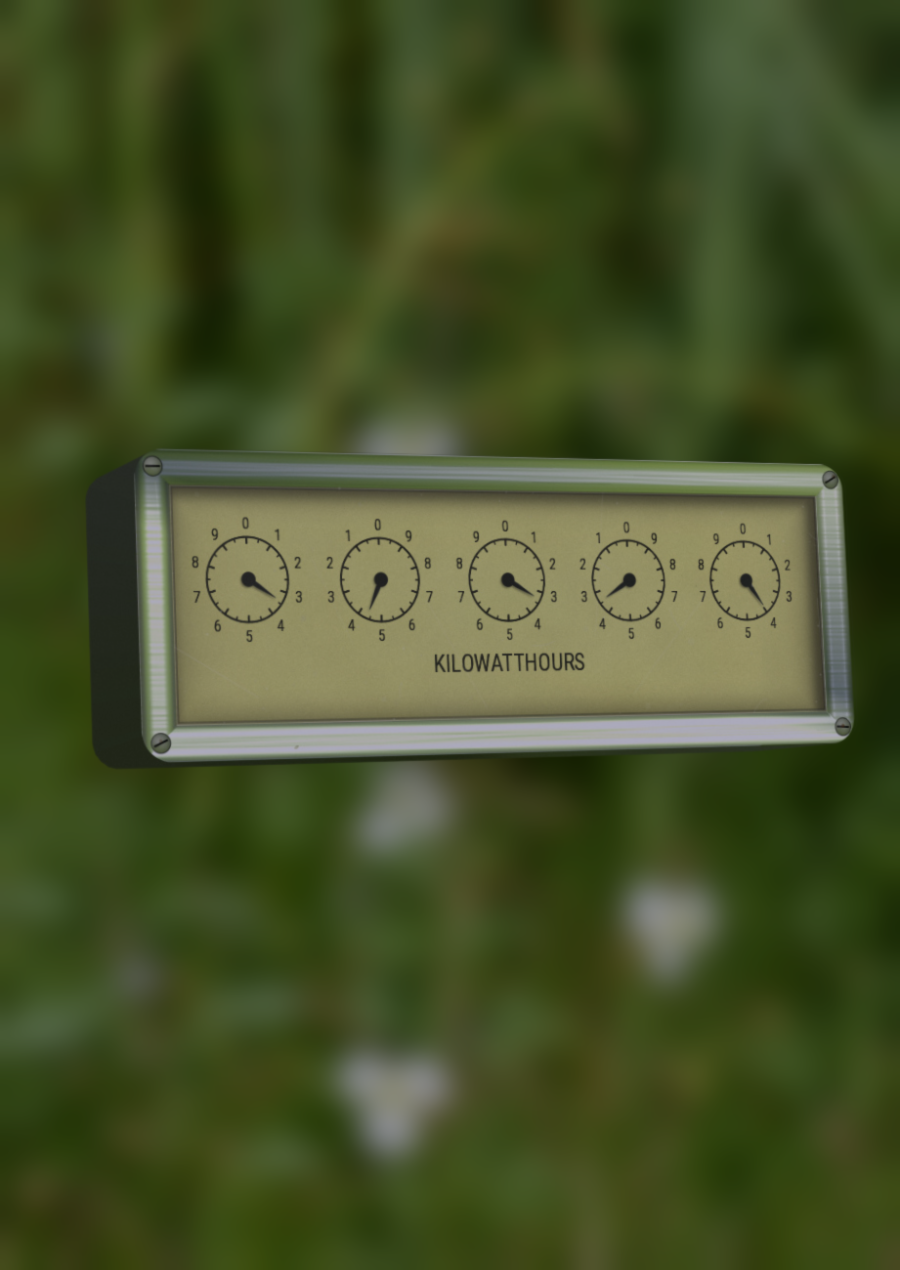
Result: 34334,kWh
